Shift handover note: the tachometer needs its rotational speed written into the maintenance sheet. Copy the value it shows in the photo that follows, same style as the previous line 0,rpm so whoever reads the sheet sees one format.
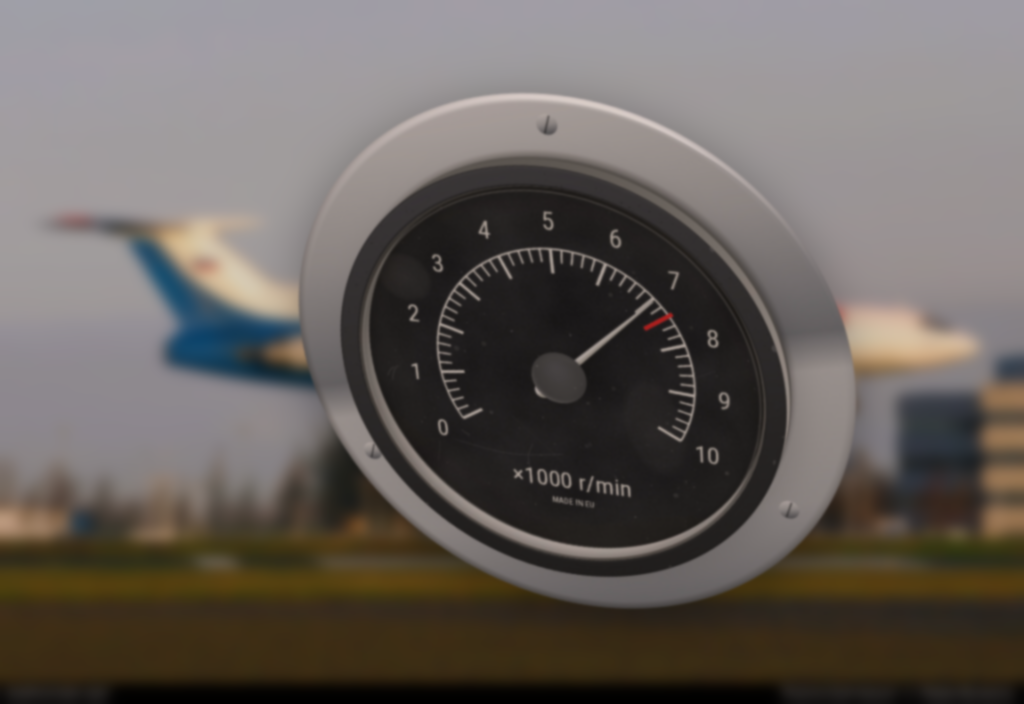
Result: 7000,rpm
